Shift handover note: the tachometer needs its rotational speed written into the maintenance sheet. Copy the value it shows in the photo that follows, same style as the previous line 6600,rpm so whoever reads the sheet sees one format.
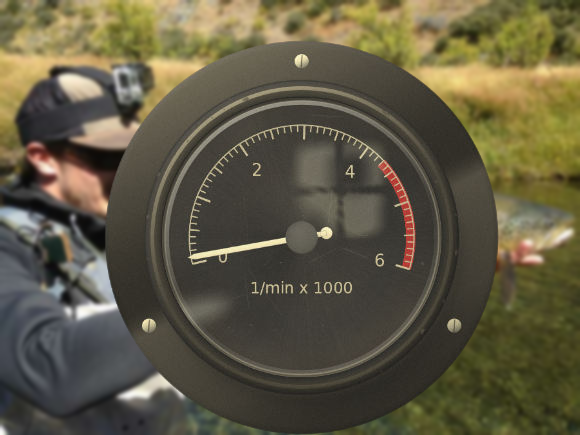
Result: 100,rpm
